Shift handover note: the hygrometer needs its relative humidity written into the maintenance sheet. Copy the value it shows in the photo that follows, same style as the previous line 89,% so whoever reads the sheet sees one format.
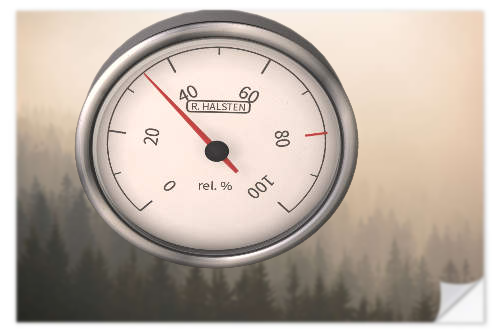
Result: 35,%
